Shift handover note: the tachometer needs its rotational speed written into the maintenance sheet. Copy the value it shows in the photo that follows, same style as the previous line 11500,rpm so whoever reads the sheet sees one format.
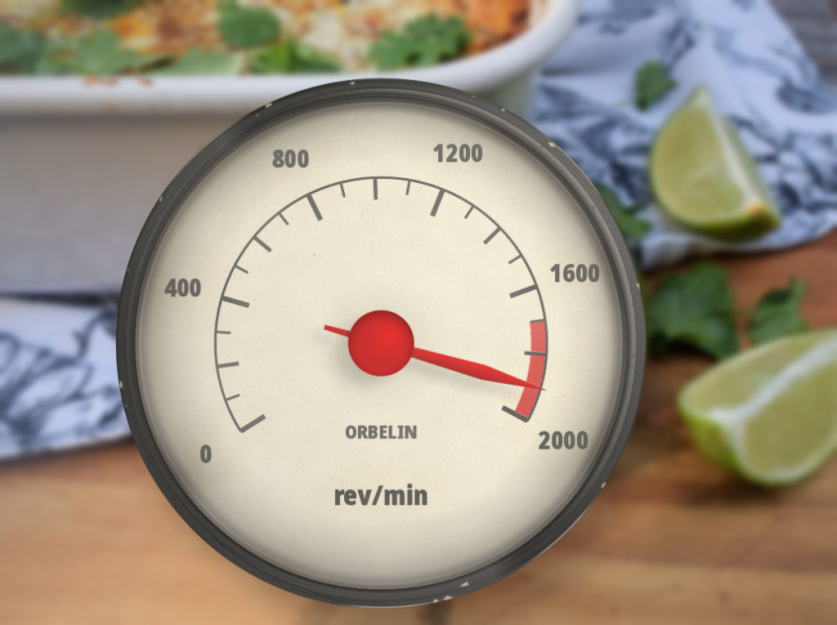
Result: 1900,rpm
